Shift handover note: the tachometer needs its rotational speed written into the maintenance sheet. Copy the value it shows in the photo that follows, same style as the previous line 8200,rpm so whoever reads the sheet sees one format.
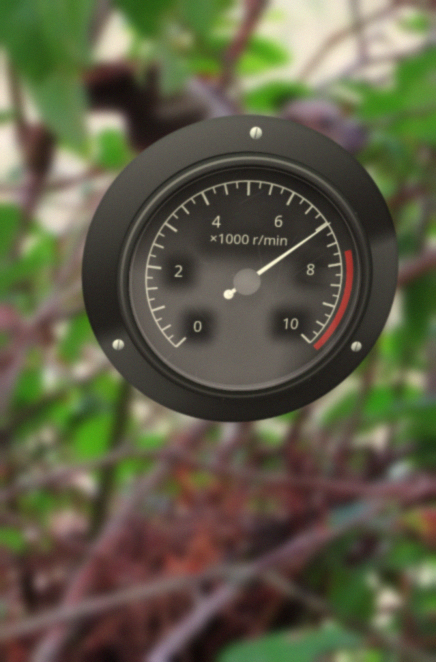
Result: 7000,rpm
